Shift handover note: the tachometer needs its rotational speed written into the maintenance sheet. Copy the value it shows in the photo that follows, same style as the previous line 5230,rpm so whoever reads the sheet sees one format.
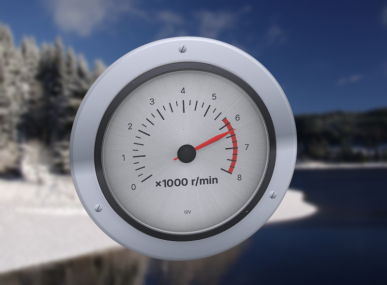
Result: 6250,rpm
